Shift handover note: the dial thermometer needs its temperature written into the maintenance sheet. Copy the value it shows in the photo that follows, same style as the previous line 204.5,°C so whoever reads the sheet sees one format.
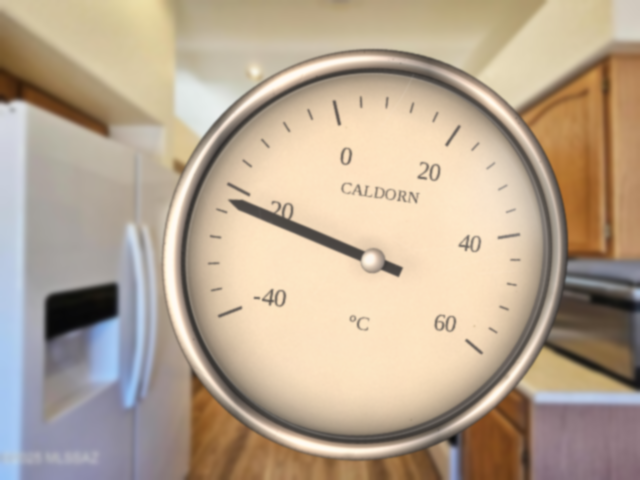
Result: -22,°C
